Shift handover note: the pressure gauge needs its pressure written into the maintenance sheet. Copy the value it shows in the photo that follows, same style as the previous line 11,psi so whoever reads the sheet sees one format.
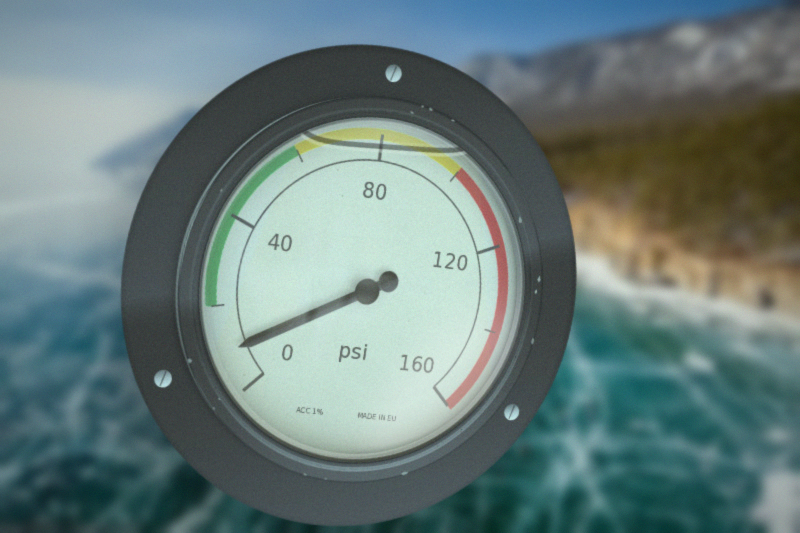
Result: 10,psi
